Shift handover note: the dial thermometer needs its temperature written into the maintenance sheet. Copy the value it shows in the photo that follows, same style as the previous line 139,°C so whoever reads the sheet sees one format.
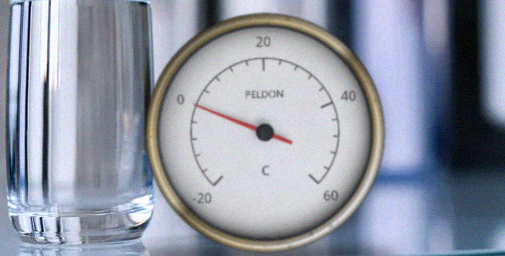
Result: 0,°C
